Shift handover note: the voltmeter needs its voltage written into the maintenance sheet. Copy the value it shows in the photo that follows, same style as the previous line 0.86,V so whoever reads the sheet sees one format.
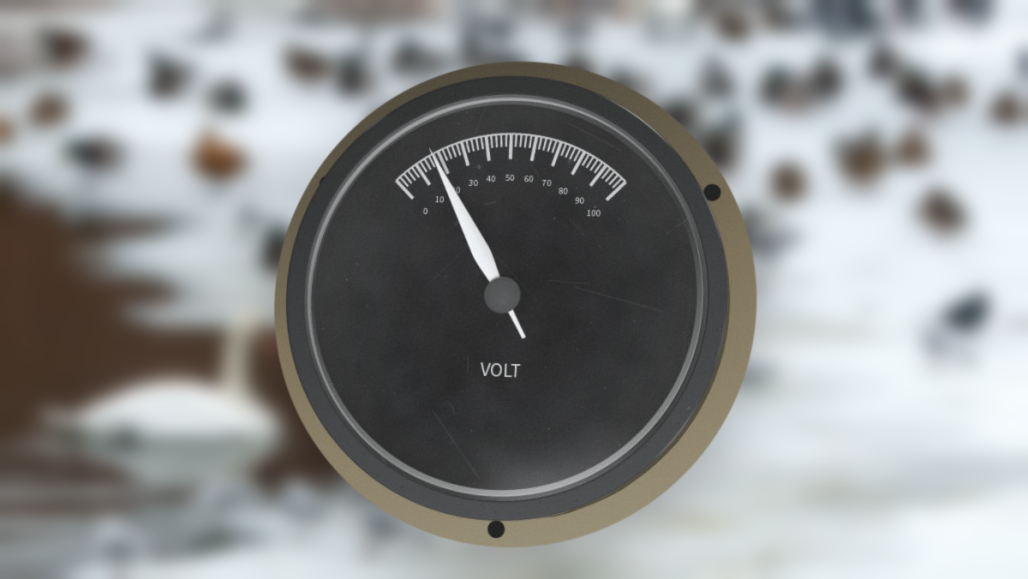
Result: 18,V
